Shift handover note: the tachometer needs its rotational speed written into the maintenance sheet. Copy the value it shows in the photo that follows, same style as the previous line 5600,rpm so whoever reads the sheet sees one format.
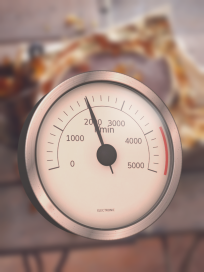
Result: 2000,rpm
